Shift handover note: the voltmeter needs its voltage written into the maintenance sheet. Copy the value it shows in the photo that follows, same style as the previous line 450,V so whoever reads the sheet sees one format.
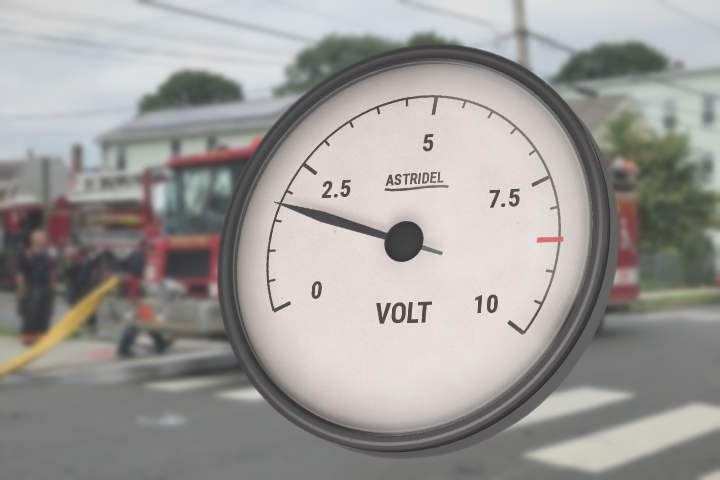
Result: 1.75,V
